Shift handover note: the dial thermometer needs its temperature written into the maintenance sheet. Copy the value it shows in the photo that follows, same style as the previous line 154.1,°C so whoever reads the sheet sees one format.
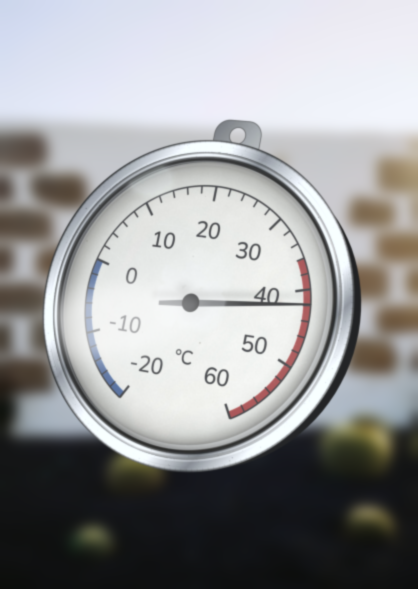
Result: 42,°C
